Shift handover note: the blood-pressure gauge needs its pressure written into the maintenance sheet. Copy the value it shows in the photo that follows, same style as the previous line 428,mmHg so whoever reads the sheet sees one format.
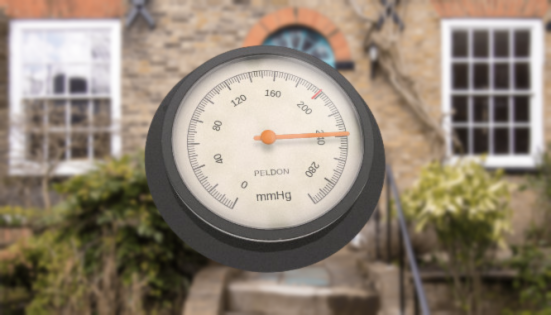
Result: 240,mmHg
